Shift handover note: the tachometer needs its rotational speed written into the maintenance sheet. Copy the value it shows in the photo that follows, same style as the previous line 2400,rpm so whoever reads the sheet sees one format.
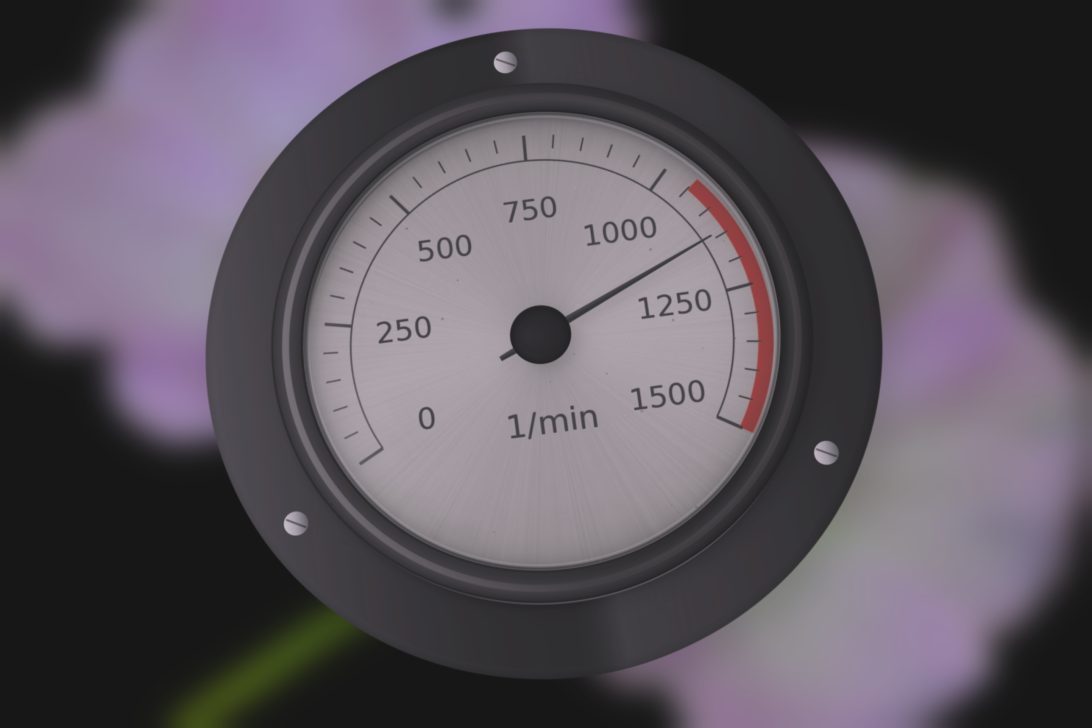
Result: 1150,rpm
